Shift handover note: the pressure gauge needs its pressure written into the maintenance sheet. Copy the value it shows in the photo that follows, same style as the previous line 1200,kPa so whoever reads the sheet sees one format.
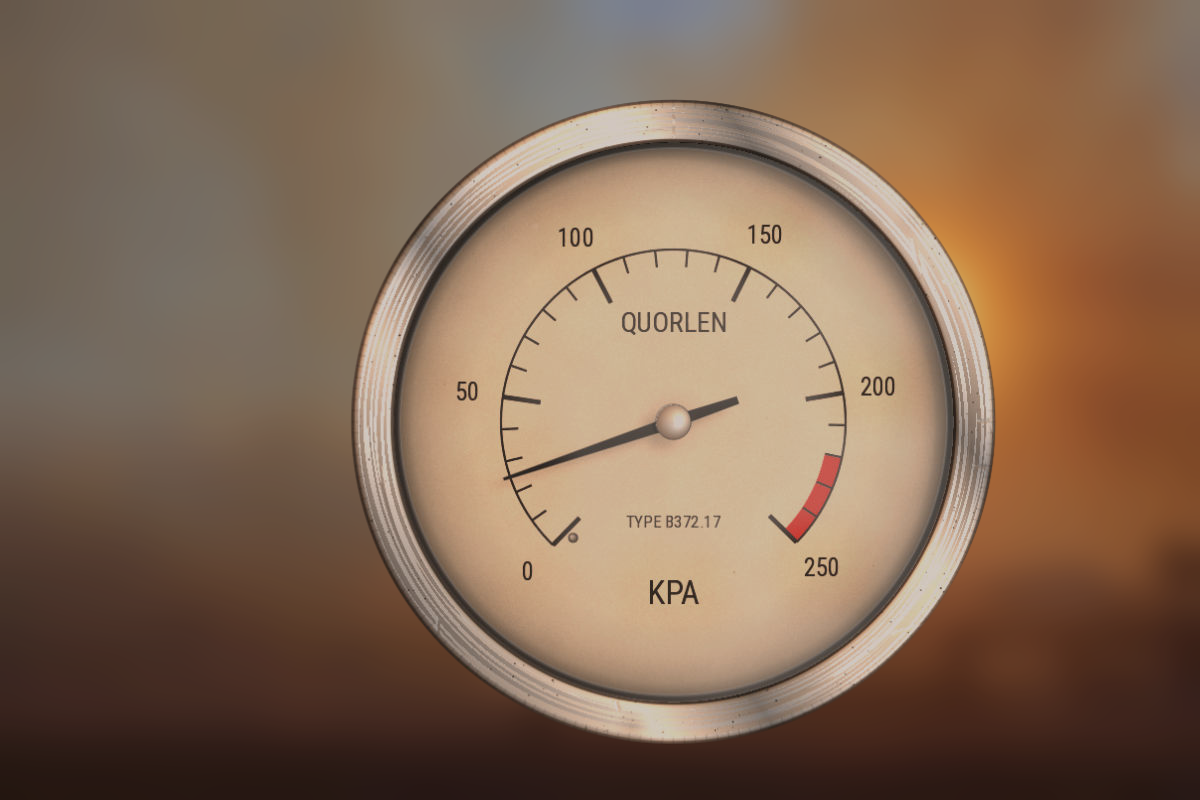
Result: 25,kPa
